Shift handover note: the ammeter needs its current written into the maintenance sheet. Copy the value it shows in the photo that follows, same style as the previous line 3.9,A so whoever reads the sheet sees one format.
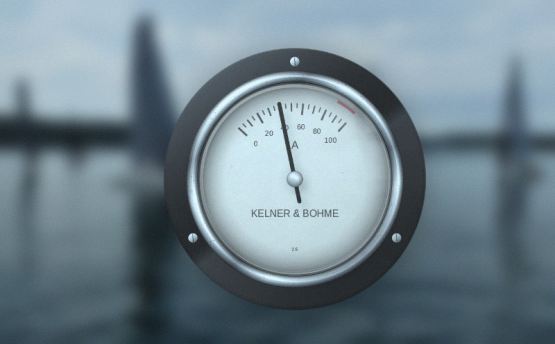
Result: 40,A
